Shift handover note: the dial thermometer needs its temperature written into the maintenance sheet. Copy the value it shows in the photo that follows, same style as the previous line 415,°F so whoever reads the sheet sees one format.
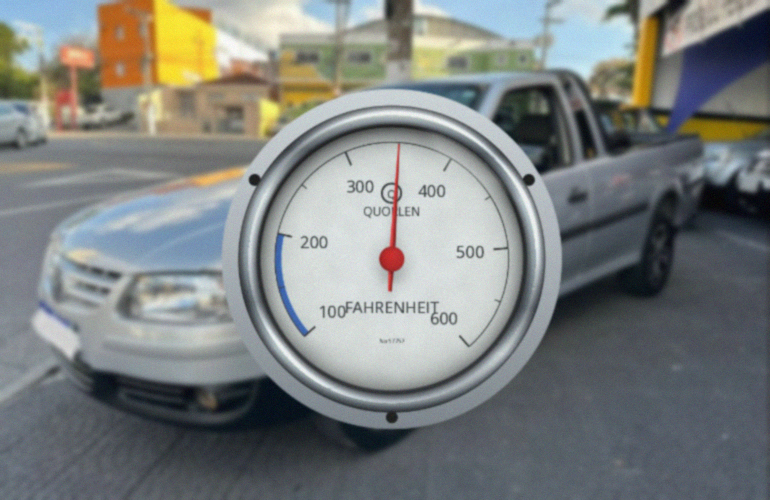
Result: 350,°F
